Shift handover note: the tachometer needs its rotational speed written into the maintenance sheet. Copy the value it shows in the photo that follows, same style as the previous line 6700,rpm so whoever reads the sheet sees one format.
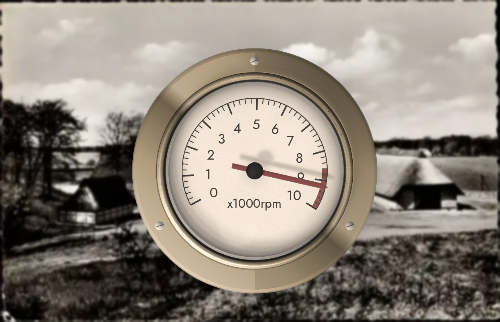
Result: 9200,rpm
